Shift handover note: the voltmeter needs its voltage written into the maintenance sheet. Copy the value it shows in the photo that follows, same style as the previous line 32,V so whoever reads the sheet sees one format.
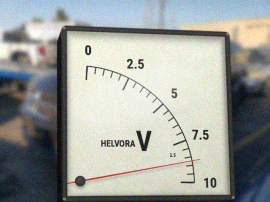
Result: 8.75,V
